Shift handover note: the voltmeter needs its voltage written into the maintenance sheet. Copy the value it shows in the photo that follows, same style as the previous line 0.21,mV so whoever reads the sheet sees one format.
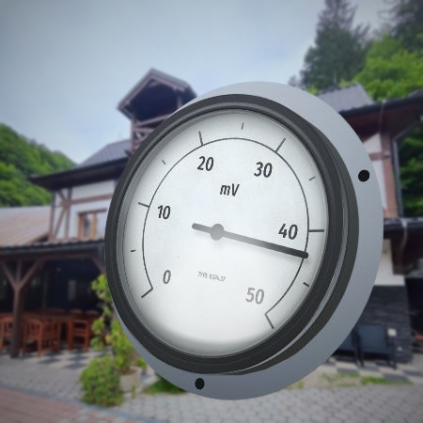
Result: 42.5,mV
